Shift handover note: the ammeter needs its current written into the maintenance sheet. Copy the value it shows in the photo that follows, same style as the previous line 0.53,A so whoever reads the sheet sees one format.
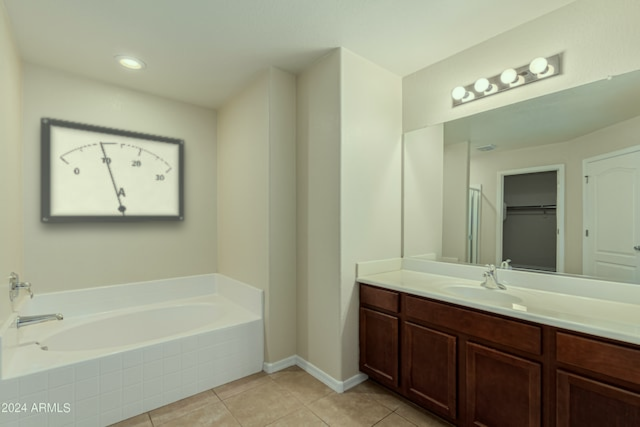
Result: 10,A
